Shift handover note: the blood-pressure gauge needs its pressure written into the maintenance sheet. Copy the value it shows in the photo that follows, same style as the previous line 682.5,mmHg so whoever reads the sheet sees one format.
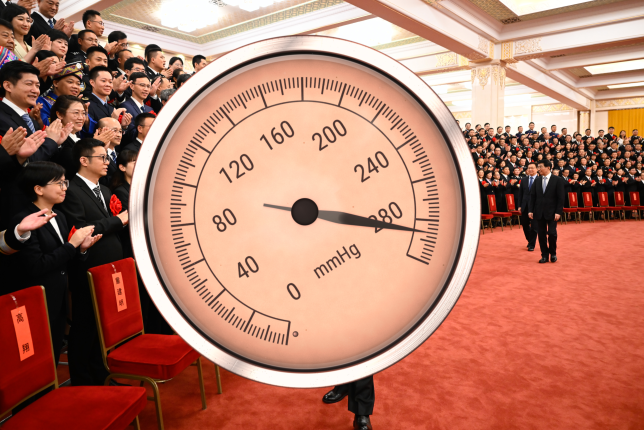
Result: 286,mmHg
